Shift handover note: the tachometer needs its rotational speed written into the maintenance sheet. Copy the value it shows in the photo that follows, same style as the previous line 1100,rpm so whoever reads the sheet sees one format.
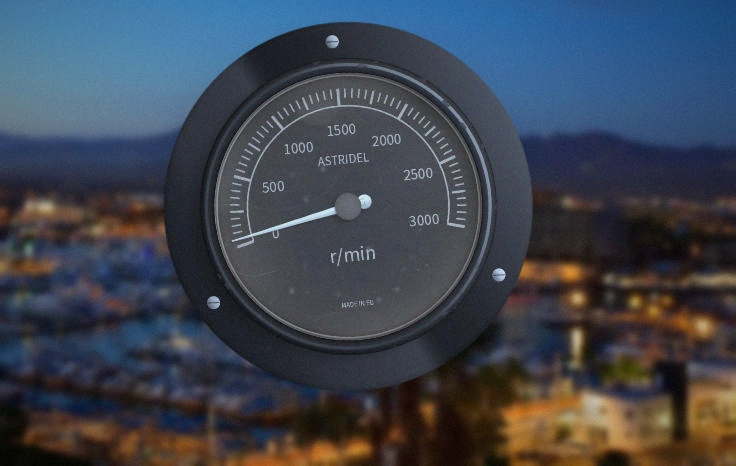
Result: 50,rpm
